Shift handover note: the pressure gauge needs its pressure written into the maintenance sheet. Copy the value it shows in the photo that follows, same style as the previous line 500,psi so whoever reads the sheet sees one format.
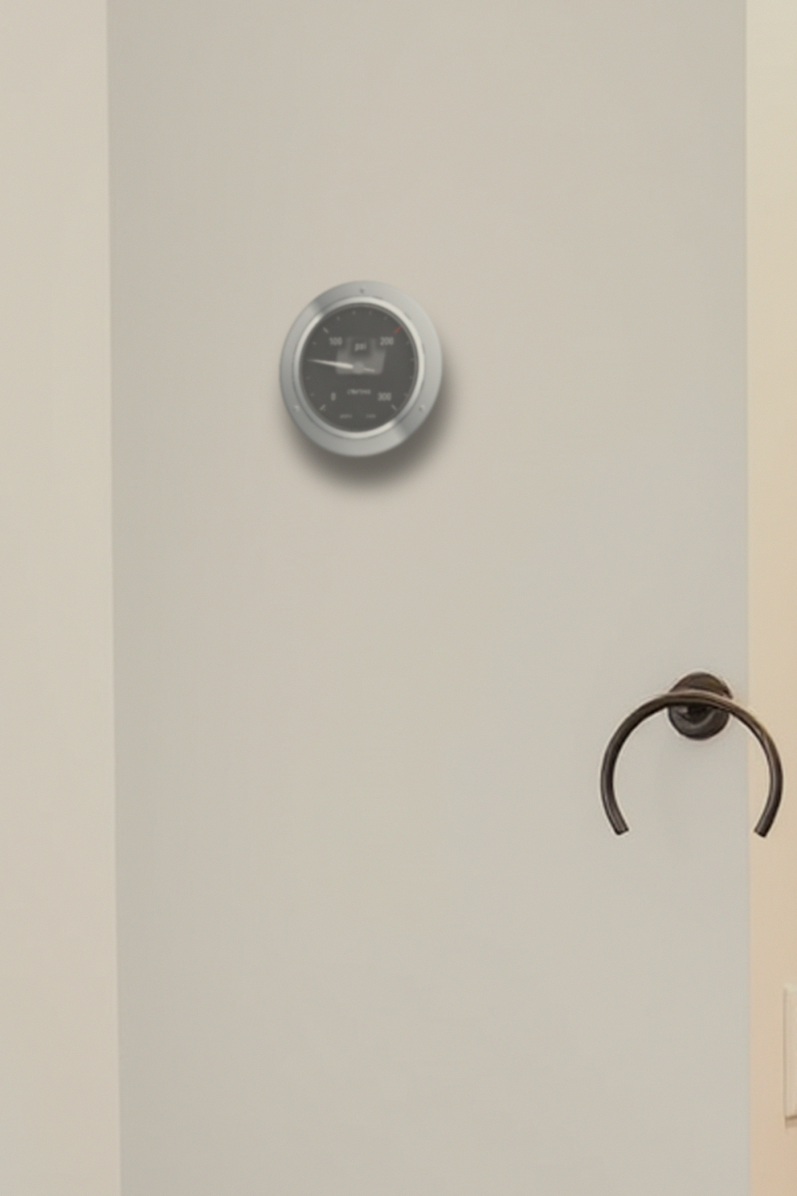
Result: 60,psi
